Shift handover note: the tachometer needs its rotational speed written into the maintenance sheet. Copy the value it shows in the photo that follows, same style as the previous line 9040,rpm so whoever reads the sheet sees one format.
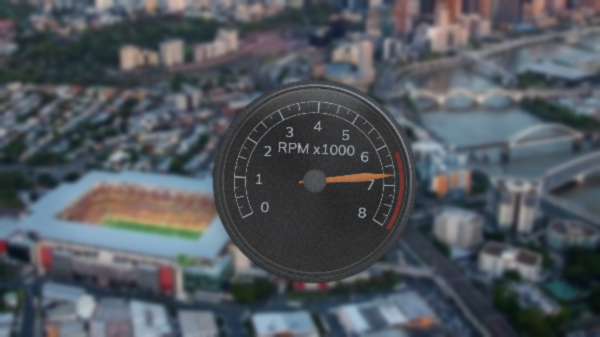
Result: 6750,rpm
